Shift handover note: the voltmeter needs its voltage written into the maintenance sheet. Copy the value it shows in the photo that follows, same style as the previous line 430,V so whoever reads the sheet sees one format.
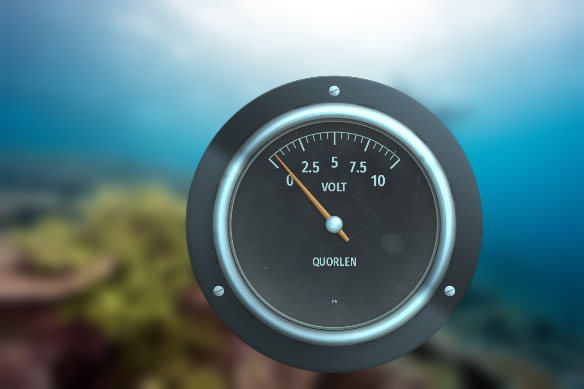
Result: 0.5,V
